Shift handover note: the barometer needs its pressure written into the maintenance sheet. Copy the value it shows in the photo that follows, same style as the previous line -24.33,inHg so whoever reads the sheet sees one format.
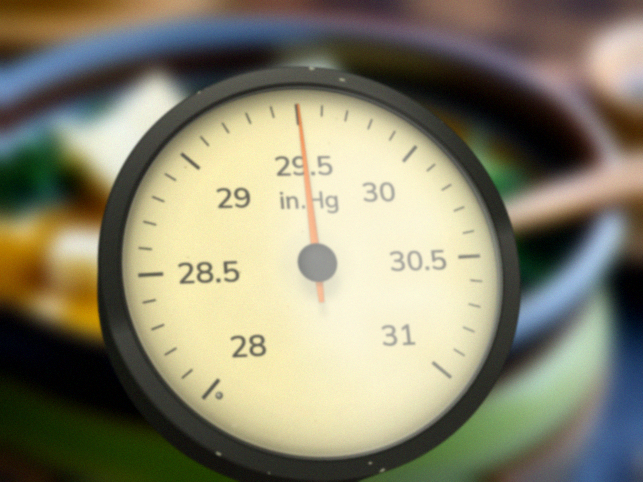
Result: 29.5,inHg
